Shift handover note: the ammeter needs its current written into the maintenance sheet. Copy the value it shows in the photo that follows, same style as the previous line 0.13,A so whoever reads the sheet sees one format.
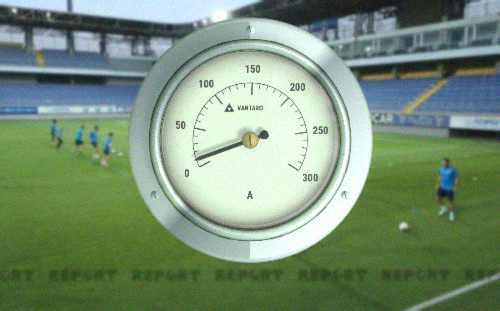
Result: 10,A
